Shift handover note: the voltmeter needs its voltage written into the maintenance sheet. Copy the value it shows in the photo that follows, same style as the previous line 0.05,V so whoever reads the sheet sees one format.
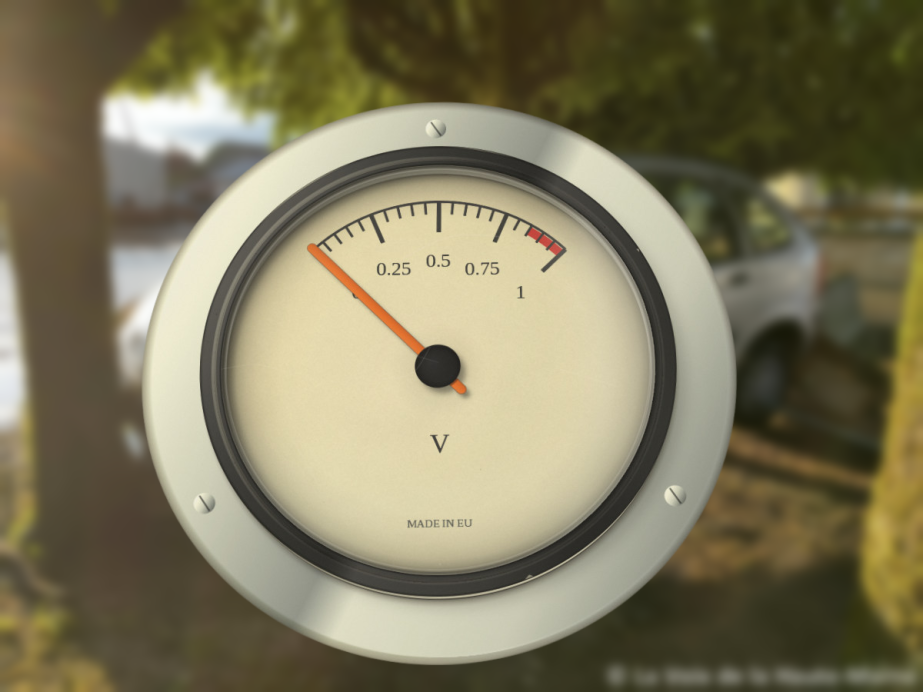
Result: 0,V
